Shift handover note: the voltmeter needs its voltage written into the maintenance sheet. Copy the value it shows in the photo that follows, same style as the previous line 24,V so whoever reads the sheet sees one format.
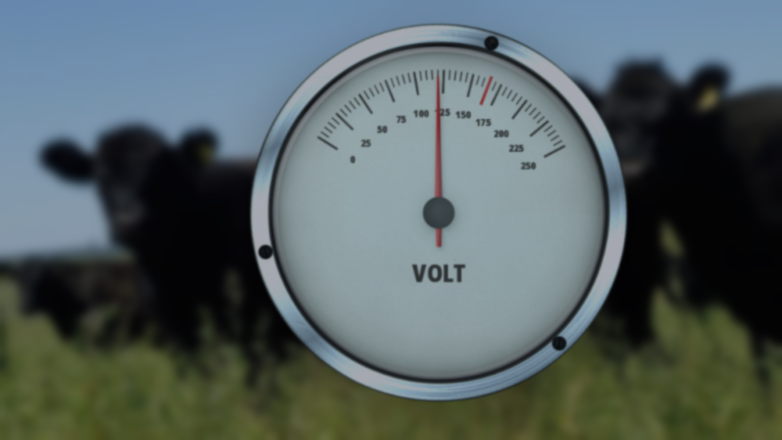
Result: 120,V
